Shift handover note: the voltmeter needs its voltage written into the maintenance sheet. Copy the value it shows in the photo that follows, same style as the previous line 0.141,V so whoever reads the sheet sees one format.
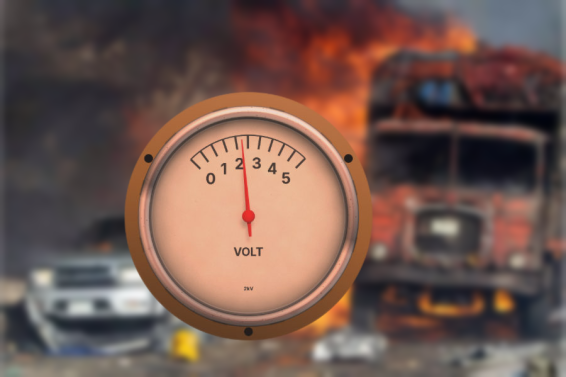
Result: 2.25,V
